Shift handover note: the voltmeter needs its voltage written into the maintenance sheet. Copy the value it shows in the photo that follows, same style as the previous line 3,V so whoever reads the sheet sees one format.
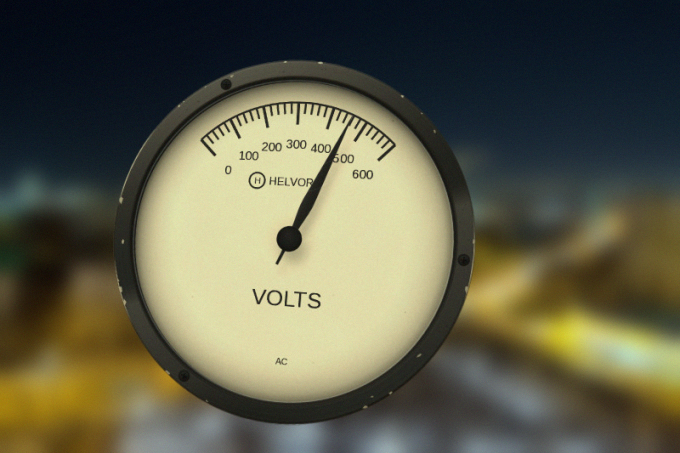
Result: 460,V
